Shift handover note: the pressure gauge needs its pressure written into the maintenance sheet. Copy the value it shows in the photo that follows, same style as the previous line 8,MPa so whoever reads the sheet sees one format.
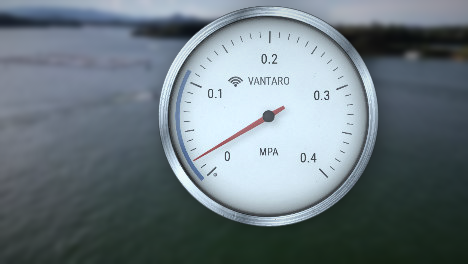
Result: 0.02,MPa
